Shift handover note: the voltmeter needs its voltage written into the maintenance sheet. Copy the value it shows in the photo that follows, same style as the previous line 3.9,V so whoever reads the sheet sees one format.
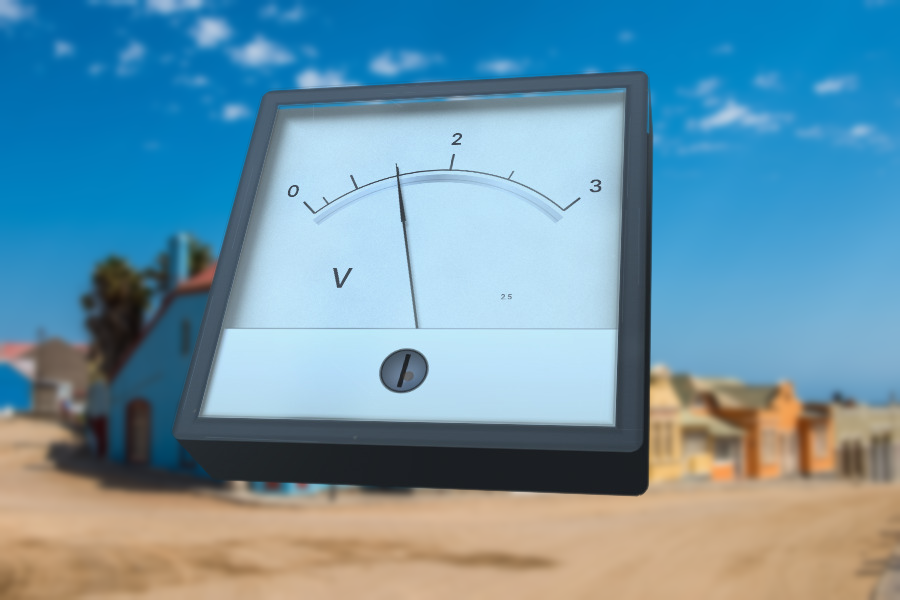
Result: 1.5,V
